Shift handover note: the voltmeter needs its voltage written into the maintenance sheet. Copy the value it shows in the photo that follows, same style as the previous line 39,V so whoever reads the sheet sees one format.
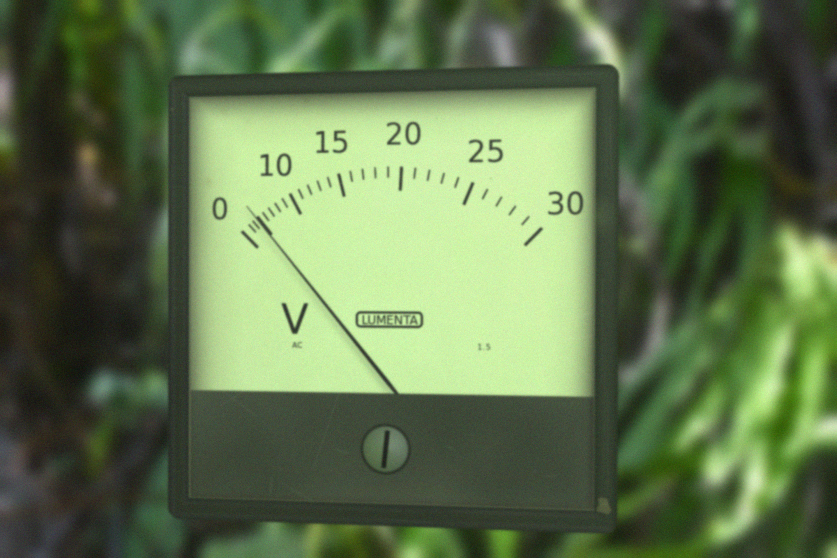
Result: 5,V
